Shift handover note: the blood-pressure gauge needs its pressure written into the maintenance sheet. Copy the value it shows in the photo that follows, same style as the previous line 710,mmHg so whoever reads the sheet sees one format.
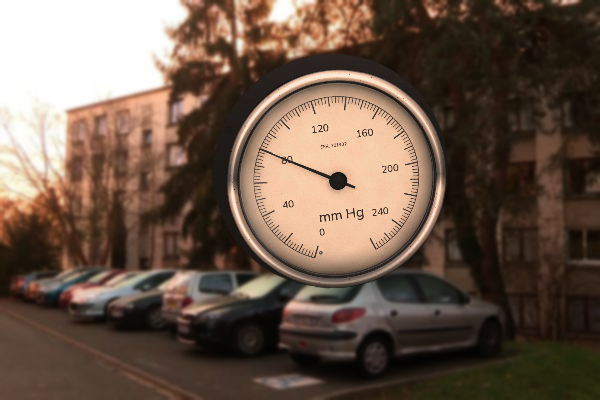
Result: 80,mmHg
